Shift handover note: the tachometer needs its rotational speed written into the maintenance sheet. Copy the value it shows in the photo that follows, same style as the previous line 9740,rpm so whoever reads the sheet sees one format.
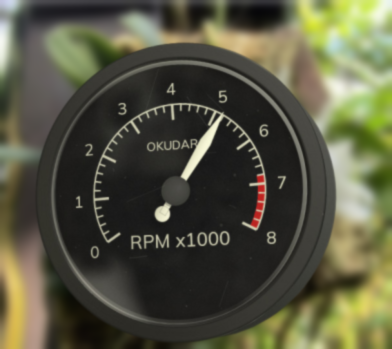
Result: 5200,rpm
